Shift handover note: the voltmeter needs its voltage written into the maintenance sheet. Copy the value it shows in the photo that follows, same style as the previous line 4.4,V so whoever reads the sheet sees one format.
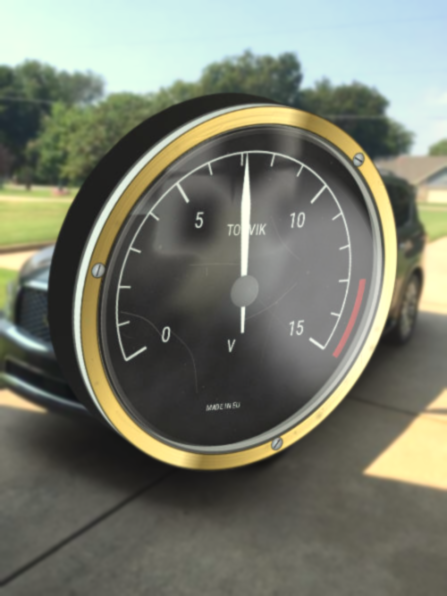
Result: 7,V
